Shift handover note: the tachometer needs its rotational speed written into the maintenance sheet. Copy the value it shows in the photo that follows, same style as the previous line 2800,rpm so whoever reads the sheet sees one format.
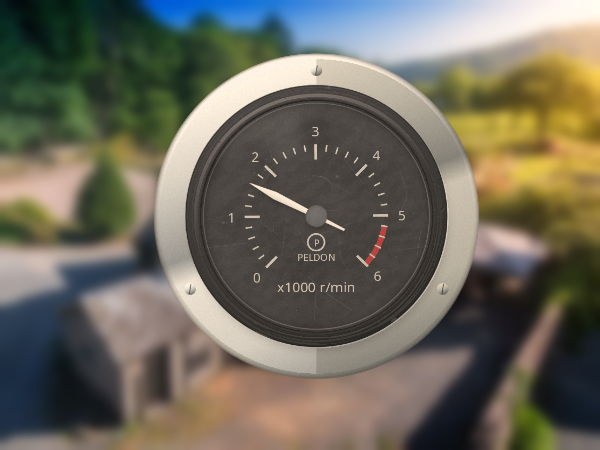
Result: 1600,rpm
